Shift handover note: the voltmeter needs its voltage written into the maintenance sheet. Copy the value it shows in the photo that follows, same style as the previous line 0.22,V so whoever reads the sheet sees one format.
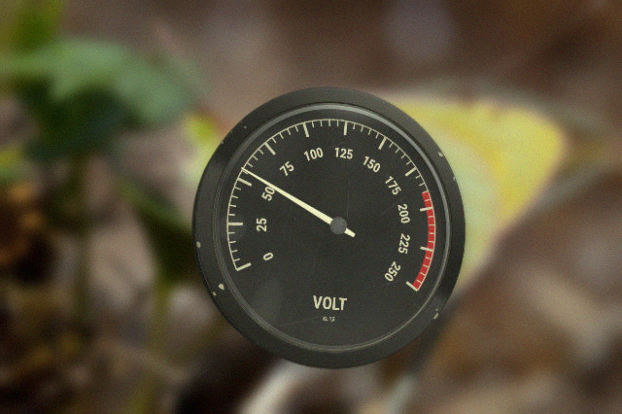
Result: 55,V
